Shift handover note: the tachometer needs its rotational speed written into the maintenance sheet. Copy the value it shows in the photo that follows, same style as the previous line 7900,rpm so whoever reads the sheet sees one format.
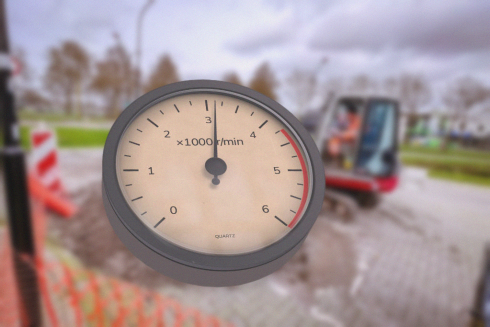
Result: 3125,rpm
